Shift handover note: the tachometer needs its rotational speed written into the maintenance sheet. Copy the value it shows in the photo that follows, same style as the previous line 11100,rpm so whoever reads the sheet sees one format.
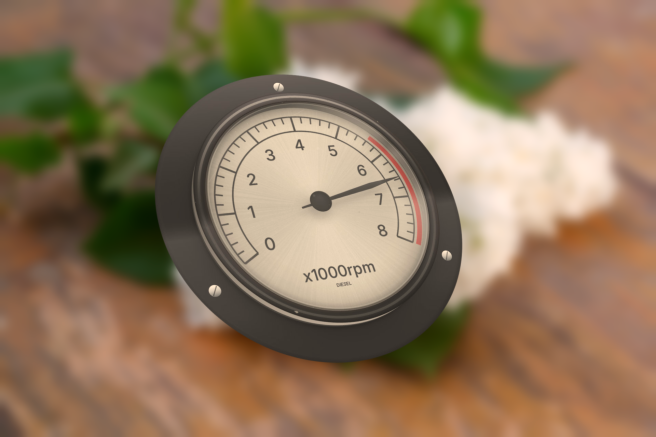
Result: 6600,rpm
